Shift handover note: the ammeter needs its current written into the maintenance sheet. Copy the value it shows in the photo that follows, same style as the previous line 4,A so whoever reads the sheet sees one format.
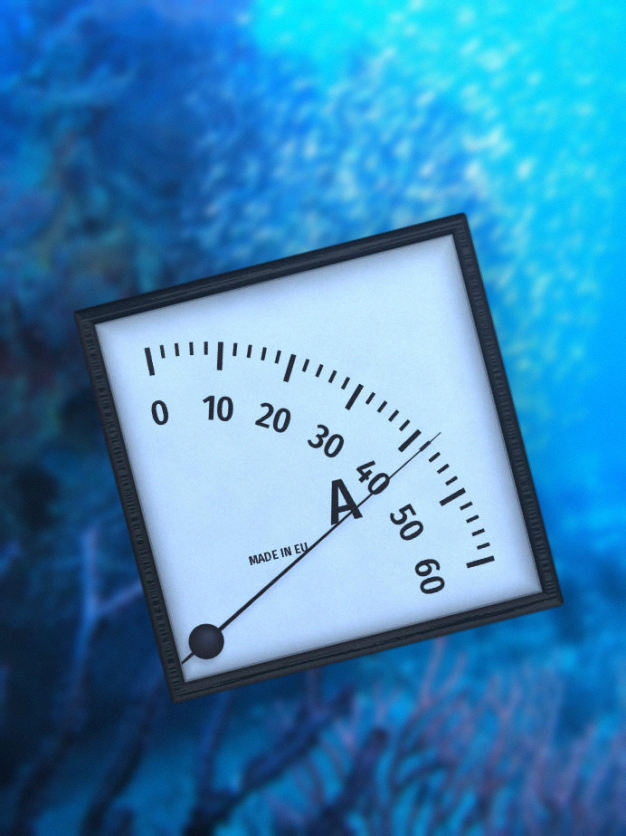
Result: 42,A
